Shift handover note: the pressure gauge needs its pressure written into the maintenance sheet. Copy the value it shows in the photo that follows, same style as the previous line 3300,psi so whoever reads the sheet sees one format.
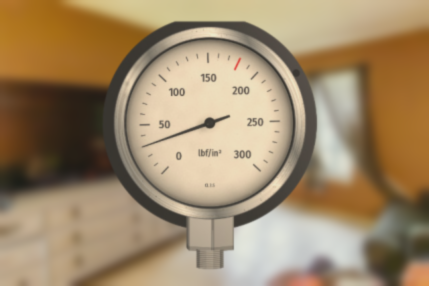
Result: 30,psi
